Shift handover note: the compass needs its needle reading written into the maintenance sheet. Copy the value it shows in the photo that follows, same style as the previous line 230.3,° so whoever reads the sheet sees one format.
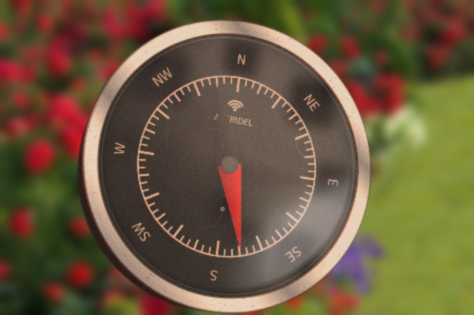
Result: 165,°
